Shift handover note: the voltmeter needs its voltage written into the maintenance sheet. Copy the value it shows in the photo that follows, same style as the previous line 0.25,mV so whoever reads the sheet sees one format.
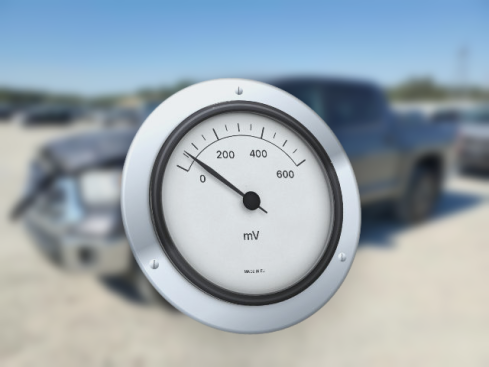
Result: 50,mV
